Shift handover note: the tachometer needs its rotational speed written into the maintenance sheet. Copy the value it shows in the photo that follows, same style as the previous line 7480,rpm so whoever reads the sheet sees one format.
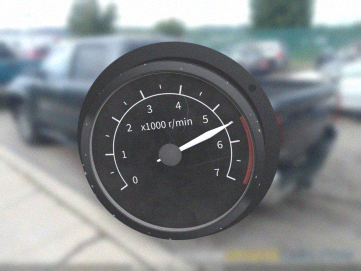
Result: 5500,rpm
